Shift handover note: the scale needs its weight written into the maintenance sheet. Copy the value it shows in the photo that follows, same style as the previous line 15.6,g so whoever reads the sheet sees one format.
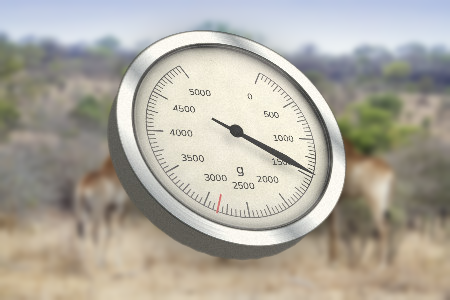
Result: 1500,g
